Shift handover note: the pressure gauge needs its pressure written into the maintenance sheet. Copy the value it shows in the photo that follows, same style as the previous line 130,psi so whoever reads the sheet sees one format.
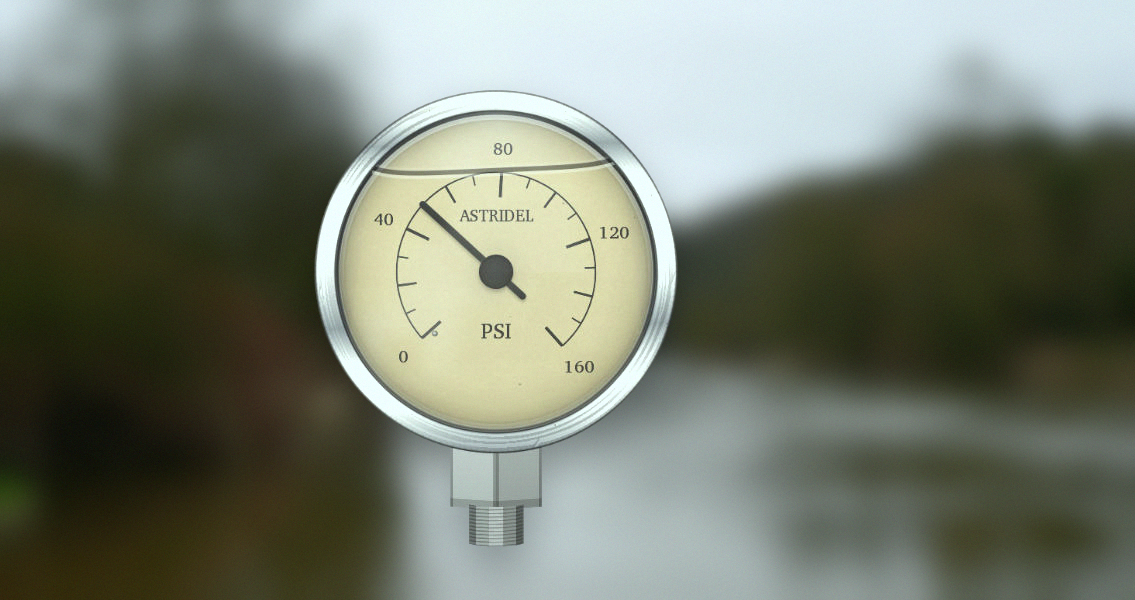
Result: 50,psi
